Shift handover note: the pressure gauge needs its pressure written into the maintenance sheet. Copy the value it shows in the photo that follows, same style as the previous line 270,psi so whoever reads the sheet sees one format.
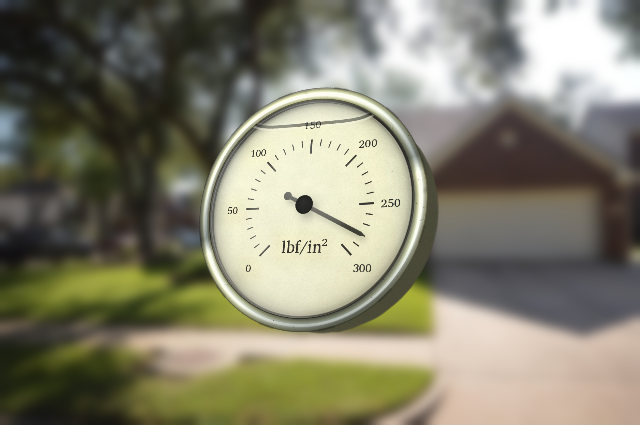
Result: 280,psi
